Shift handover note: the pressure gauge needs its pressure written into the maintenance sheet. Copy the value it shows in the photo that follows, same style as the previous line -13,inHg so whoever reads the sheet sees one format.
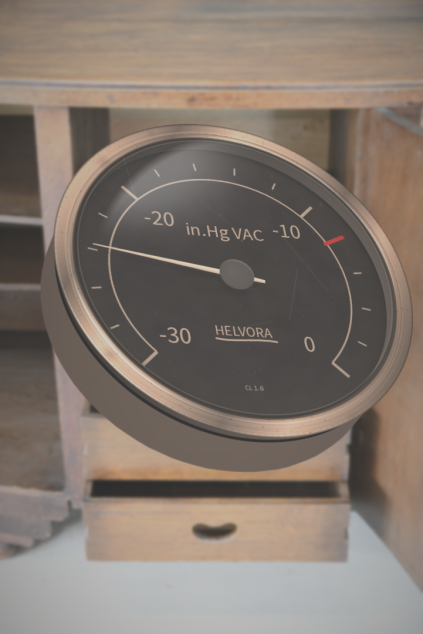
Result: -24,inHg
